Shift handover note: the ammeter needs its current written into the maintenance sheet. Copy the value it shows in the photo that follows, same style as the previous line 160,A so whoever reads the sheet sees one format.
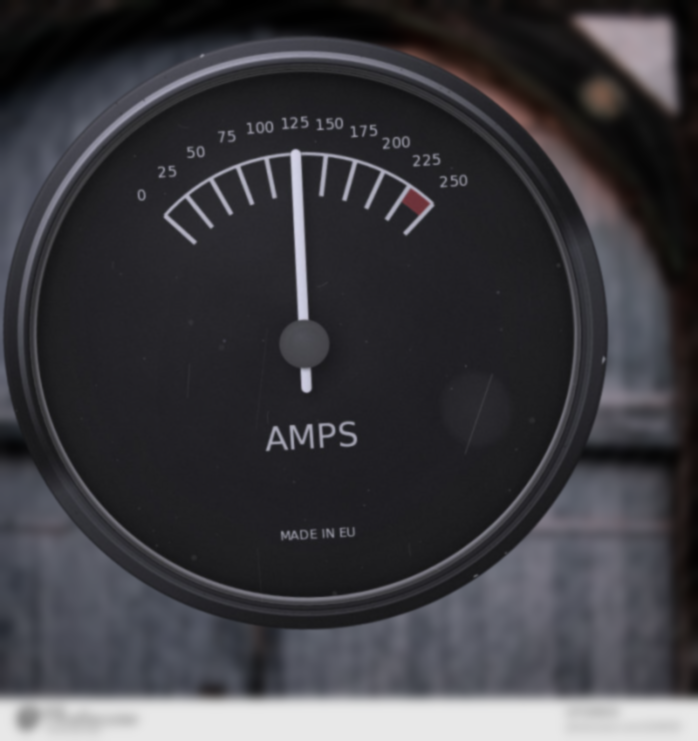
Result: 125,A
